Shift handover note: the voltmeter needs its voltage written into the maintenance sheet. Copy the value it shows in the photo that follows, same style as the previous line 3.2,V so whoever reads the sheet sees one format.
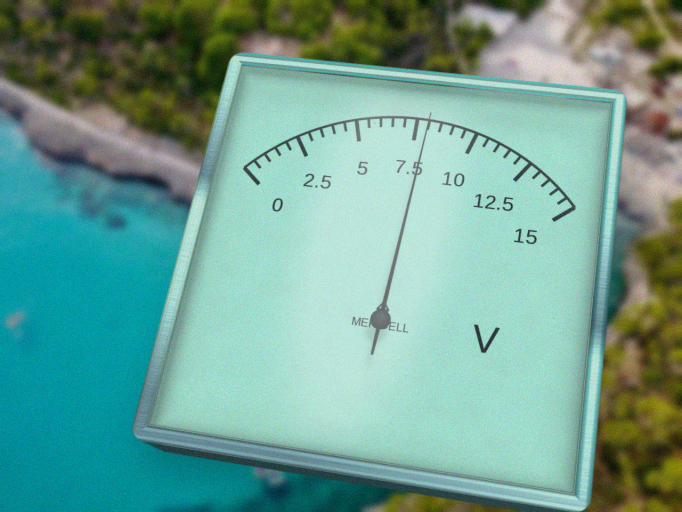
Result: 8,V
